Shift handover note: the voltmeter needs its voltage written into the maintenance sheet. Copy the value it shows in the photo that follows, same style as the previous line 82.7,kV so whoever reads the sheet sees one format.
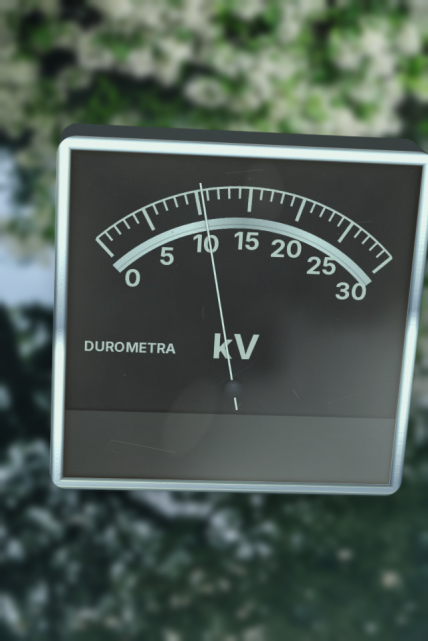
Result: 10.5,kV
